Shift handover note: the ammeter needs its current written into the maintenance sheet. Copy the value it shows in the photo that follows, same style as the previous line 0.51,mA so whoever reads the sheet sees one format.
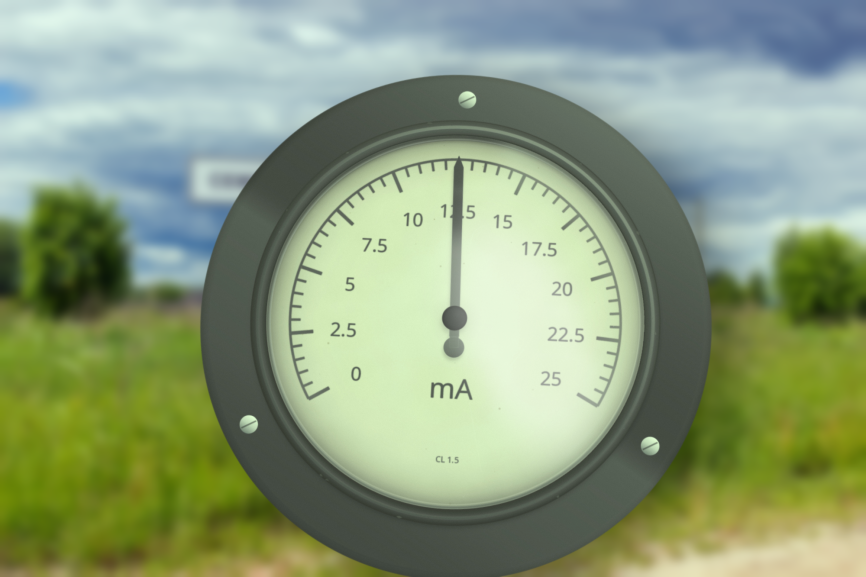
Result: 12.5,mA
